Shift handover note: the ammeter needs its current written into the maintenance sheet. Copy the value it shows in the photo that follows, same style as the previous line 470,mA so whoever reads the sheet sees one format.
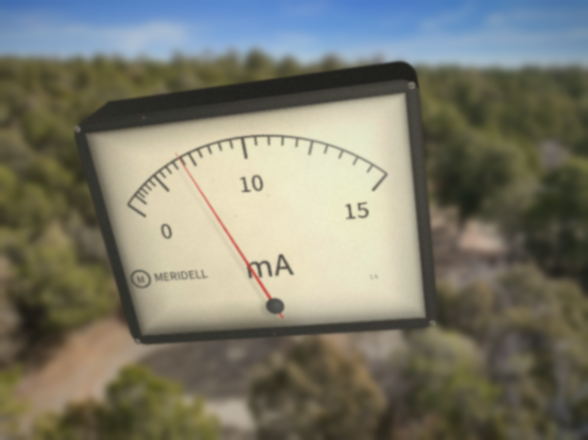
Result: 7,mA
